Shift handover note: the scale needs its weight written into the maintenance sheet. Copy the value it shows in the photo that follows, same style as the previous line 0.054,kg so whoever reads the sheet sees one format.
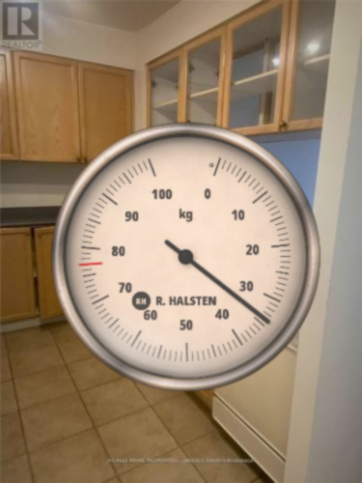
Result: 34,kg
